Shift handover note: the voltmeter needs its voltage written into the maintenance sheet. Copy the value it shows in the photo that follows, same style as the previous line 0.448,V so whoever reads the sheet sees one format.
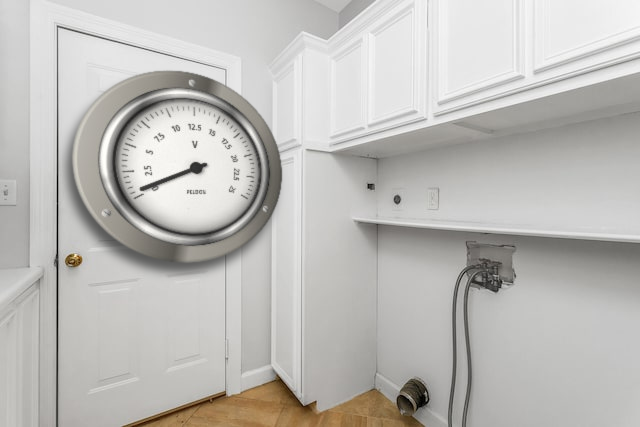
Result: 0.5,V
